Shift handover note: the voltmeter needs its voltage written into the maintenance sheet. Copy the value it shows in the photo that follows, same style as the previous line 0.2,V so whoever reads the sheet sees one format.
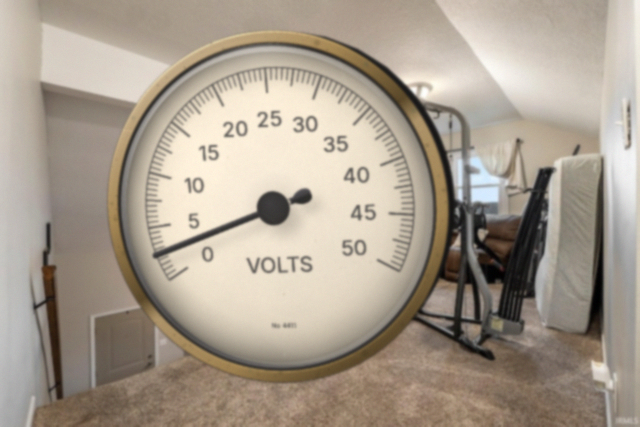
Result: 2.5,V
